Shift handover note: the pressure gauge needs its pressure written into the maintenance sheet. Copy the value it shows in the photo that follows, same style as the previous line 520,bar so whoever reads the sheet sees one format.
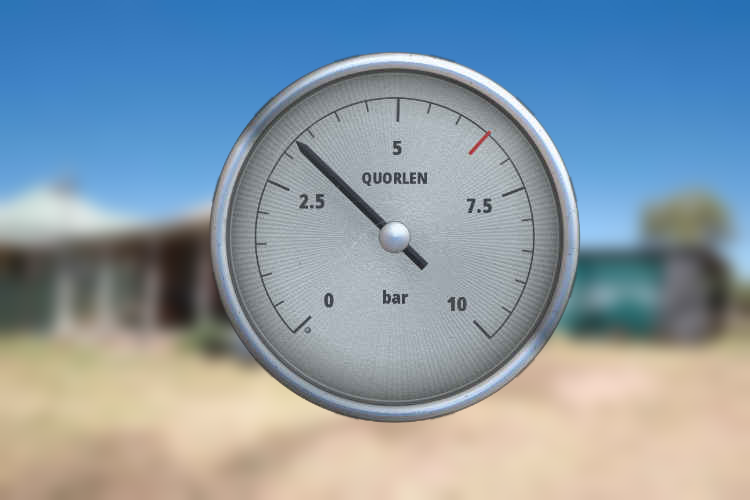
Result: 3.25,bar
